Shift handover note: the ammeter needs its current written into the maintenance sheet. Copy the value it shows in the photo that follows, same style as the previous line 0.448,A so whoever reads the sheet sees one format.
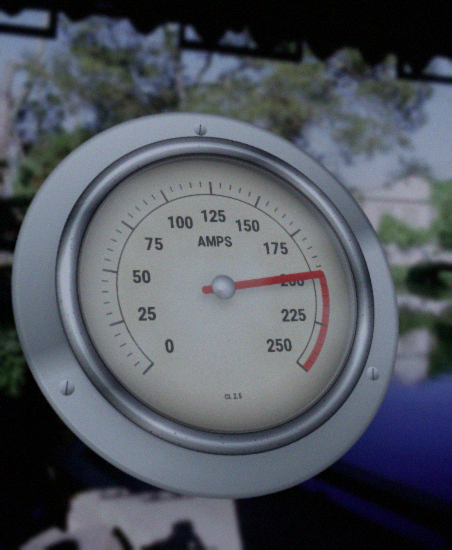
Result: 200,A
